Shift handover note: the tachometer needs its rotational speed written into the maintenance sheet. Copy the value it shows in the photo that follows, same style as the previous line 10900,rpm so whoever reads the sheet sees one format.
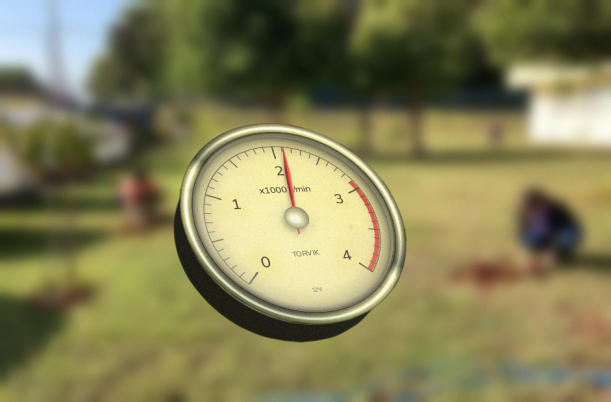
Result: 2100,rpm
